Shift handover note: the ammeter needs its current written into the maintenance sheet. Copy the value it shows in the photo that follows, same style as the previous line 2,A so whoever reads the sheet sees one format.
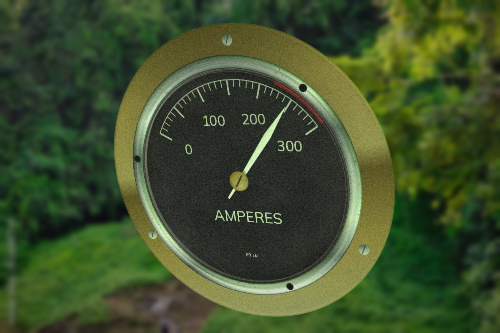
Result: 250,A
